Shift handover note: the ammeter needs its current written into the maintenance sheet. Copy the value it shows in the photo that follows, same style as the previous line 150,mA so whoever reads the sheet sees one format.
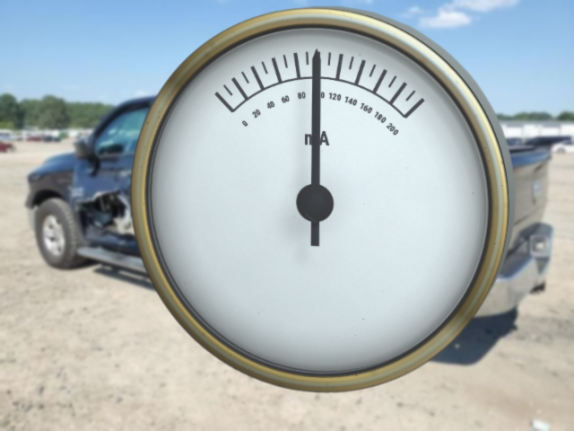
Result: 100,mA
